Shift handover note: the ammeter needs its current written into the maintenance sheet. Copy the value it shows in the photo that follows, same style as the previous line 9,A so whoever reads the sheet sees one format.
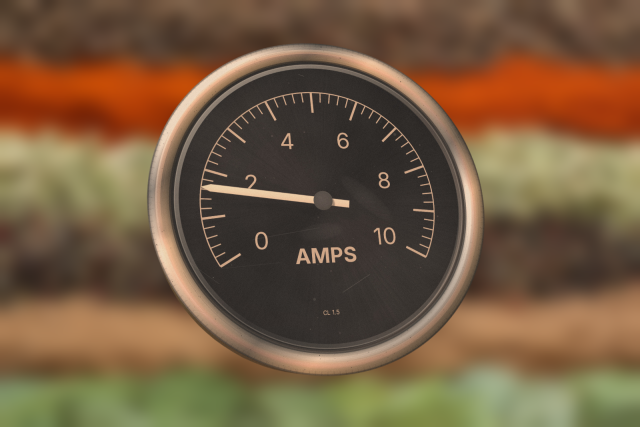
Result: 1.6,A
